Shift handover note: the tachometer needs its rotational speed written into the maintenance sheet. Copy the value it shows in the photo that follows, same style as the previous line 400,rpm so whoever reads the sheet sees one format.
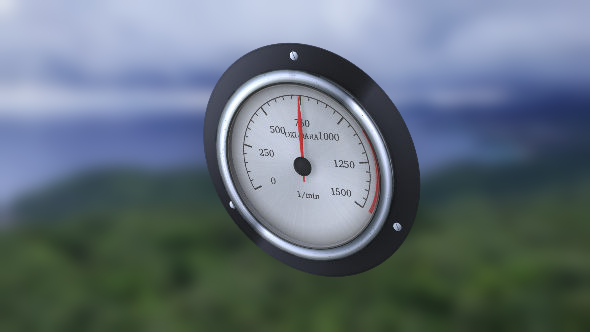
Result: 750,rpm
